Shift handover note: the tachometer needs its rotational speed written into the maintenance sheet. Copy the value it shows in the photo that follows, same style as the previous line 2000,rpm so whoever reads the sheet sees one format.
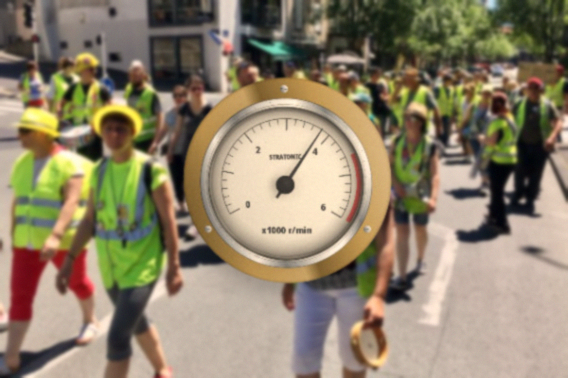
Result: 3800,rpm
